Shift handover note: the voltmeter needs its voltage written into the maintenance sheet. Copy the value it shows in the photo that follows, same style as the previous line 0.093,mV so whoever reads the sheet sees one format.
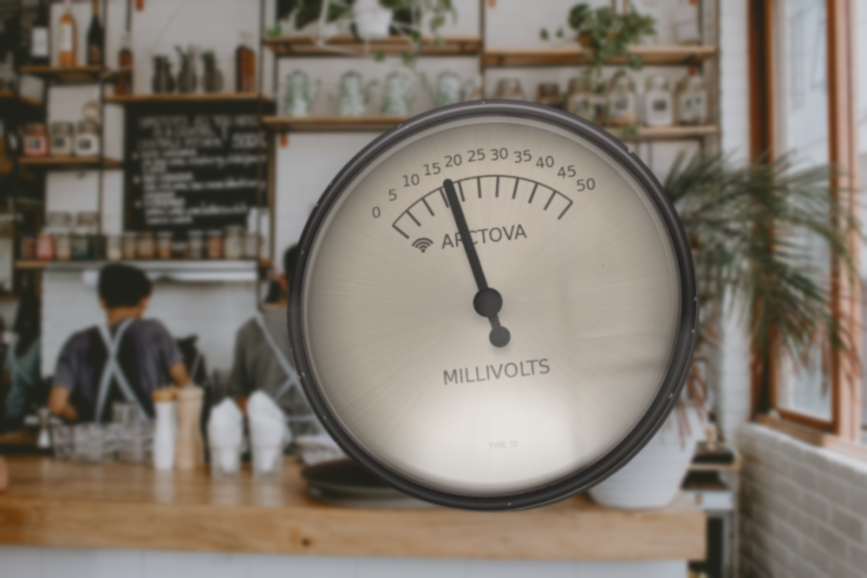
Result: 17.5,mV
